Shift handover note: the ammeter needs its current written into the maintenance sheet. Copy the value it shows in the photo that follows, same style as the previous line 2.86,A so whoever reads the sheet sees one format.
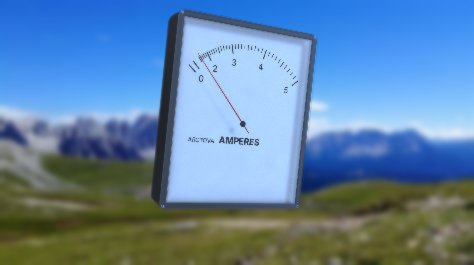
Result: 1.5,A
